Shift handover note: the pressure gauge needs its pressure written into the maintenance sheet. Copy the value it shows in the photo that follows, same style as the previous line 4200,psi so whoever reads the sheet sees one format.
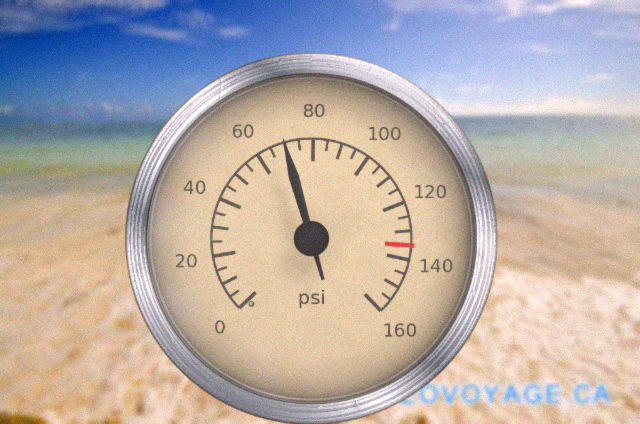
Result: 70,psi
